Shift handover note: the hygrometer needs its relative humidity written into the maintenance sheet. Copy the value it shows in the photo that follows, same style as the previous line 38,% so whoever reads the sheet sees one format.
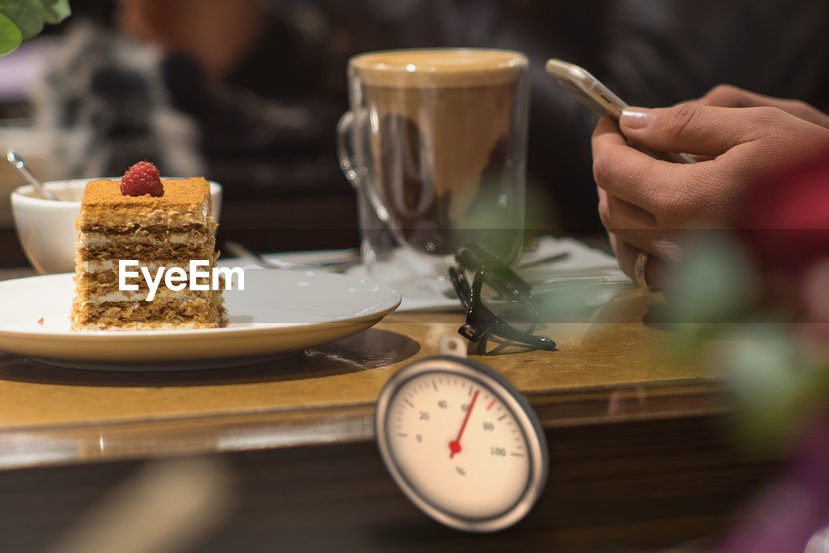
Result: 64,%
